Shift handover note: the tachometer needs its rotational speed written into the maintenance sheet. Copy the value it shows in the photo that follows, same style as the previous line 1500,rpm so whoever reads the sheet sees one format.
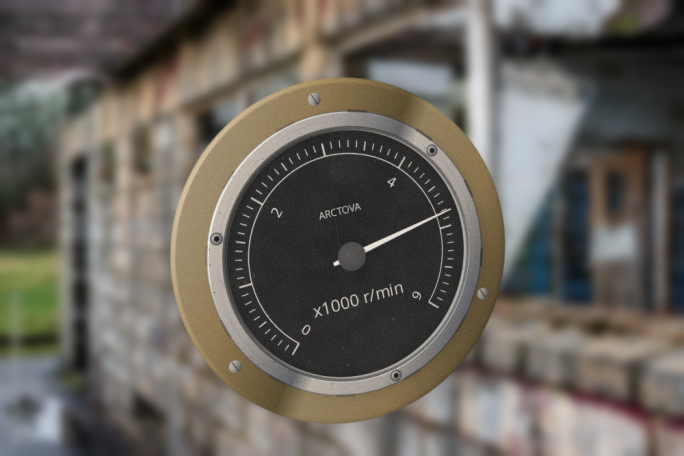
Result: 4800,rpm
